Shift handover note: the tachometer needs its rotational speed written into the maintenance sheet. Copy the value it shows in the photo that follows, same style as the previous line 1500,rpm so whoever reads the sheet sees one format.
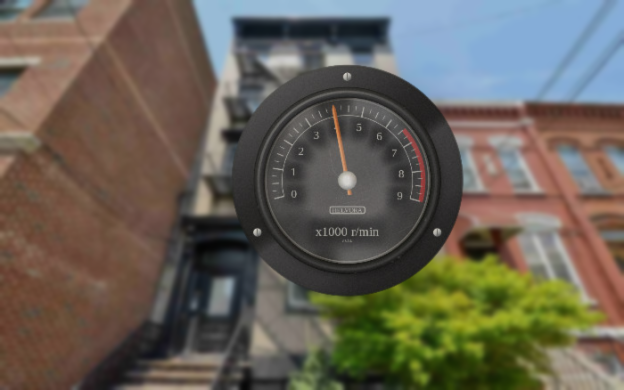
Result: 4000,rpm
